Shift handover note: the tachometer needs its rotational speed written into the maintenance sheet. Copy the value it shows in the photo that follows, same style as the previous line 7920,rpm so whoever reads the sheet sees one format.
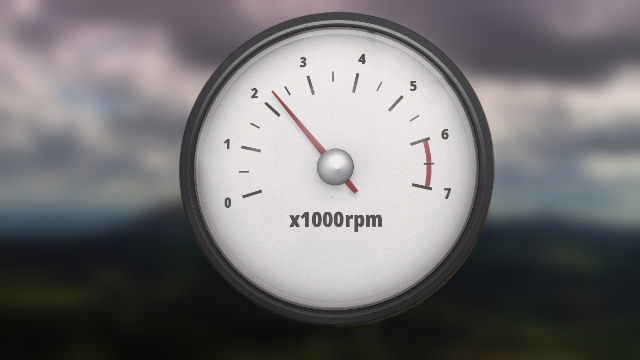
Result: 2250,rpm
